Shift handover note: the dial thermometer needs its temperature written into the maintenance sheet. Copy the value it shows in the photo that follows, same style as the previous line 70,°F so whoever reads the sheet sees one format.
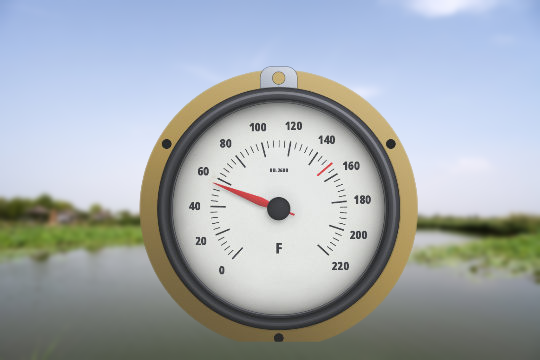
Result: 56,°F
